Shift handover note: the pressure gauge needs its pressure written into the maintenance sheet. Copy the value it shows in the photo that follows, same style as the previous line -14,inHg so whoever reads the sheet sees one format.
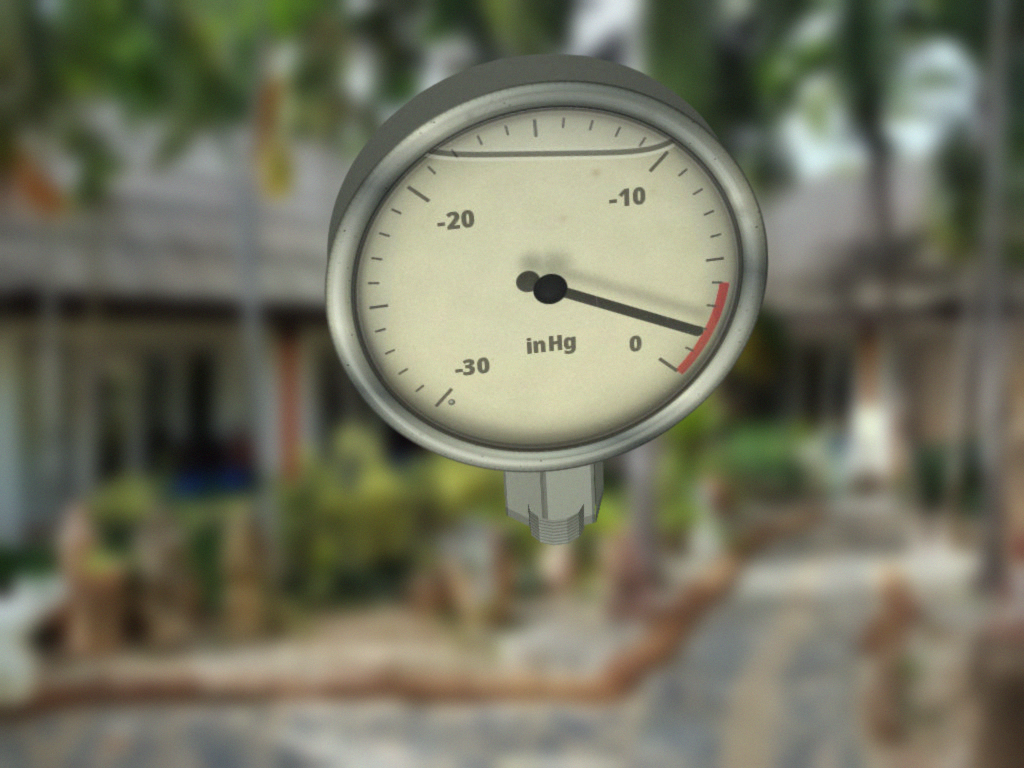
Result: -2,inHg
